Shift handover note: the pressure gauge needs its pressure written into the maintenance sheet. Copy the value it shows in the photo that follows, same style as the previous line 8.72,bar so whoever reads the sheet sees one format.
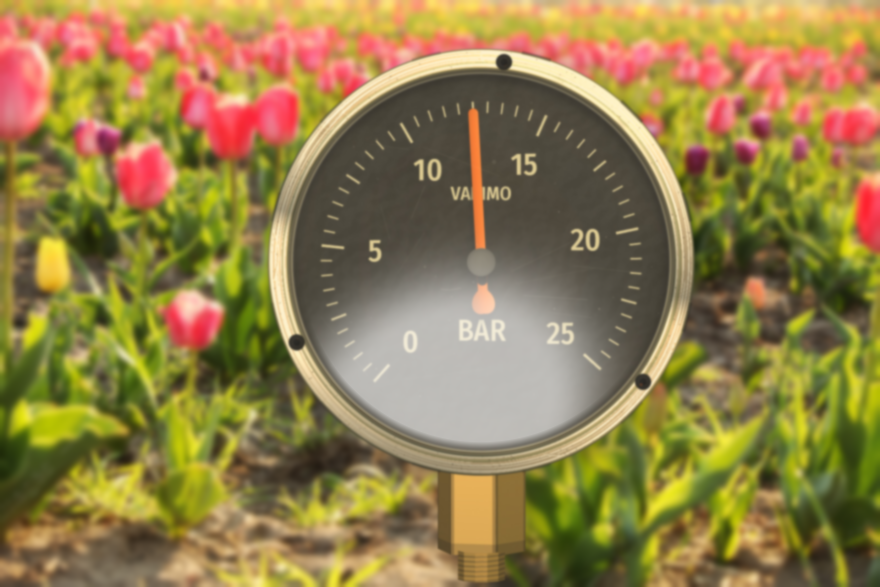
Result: 12.5,bar
